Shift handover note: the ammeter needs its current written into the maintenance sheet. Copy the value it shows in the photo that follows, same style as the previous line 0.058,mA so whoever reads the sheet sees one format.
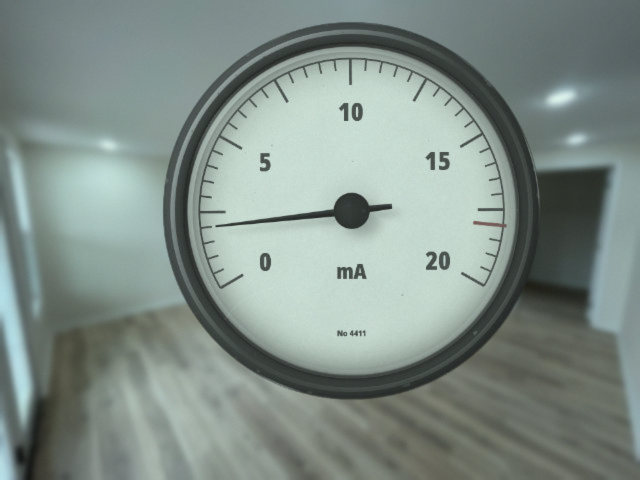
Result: 2,mA
